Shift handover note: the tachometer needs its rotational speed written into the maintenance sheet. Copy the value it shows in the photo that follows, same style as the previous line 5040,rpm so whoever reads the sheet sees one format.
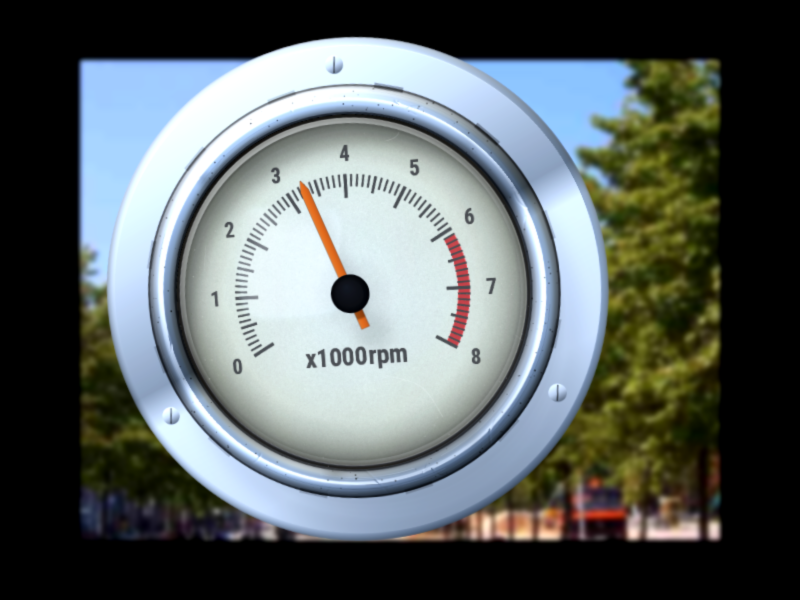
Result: 3300,rpm
